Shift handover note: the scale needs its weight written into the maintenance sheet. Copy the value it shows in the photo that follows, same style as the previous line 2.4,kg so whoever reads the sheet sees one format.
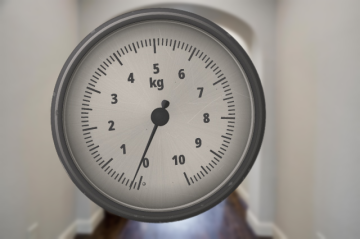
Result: 0.2,kg
